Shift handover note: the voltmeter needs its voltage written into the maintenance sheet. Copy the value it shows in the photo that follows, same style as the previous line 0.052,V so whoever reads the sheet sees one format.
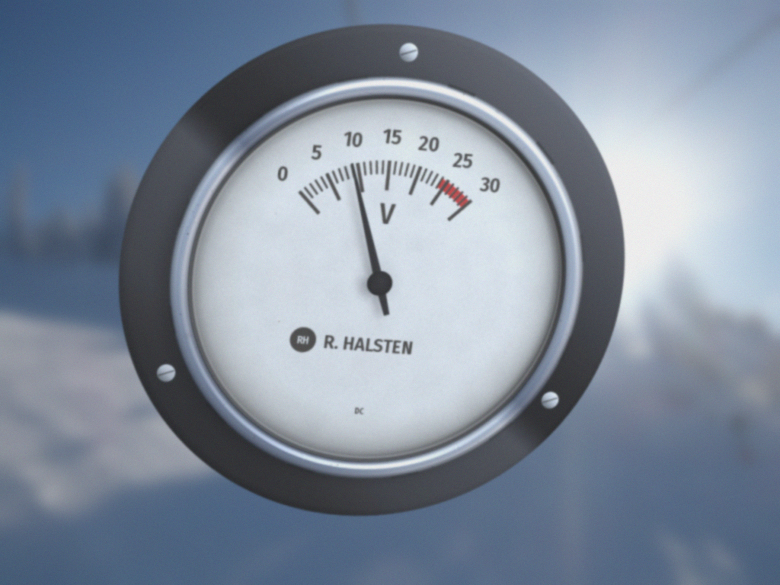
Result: 9,V
